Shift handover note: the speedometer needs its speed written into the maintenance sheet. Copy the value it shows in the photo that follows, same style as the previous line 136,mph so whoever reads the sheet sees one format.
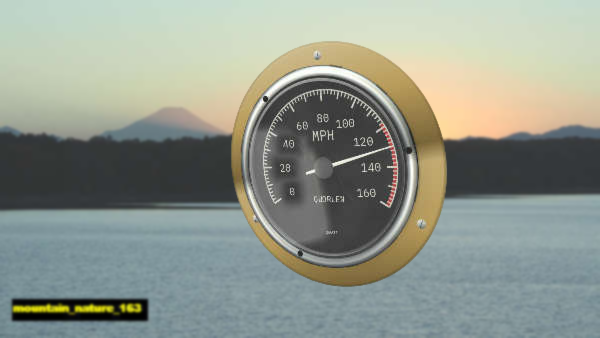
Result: 130,mph
